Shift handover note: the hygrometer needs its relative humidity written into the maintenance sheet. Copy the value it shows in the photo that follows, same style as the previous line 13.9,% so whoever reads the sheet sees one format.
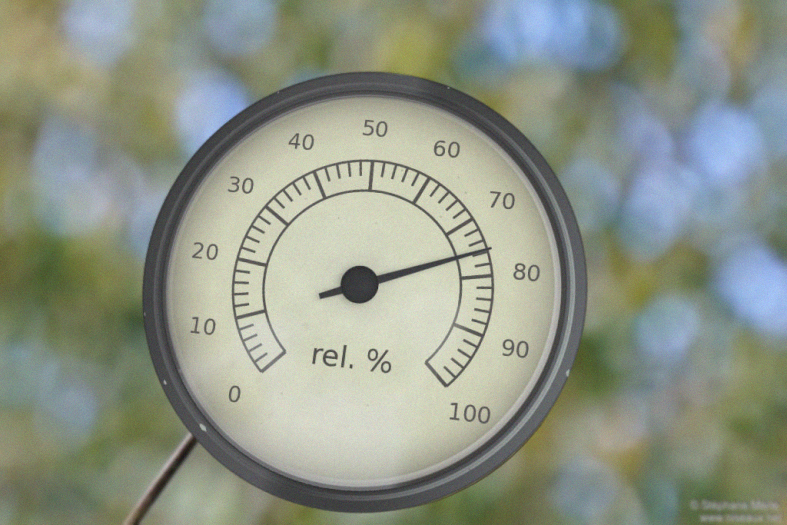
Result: 76,%
